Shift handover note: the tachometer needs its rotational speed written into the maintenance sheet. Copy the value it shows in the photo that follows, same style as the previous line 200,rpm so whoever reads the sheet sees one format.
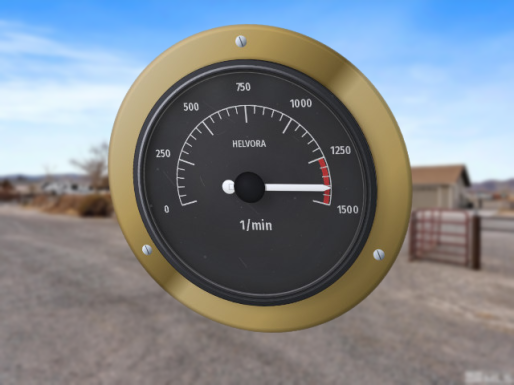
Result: 1400,rpm
